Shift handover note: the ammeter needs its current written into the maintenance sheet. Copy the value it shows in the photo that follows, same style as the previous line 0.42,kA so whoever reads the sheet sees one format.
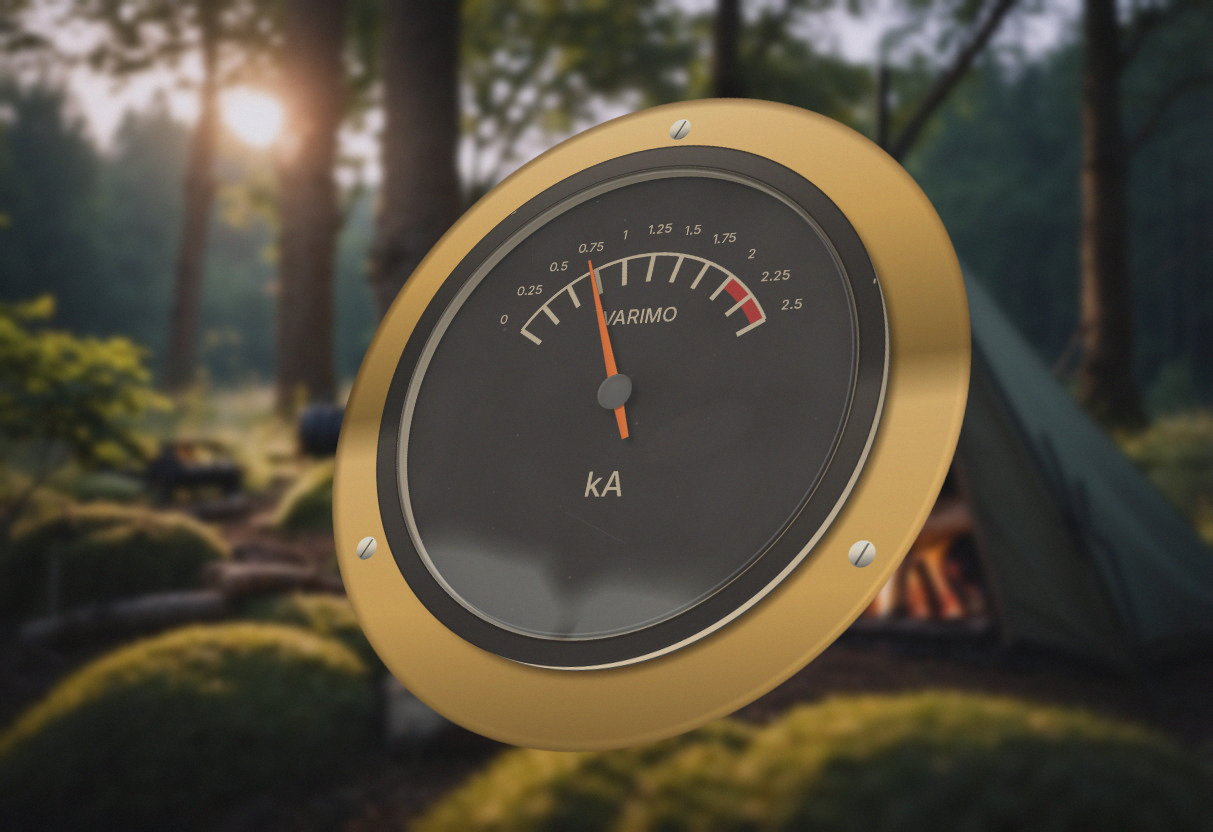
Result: 0.75,kA
